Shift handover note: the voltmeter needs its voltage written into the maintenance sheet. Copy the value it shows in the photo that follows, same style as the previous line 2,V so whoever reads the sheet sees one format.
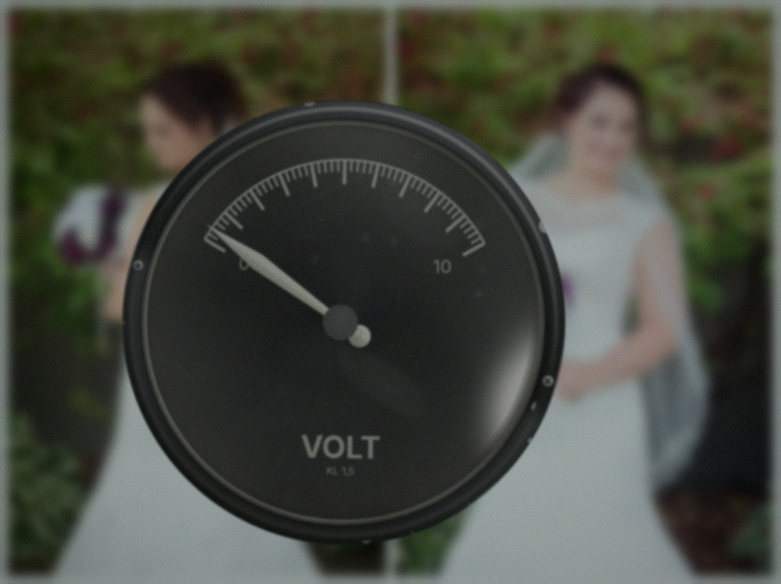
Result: 0.4,V
